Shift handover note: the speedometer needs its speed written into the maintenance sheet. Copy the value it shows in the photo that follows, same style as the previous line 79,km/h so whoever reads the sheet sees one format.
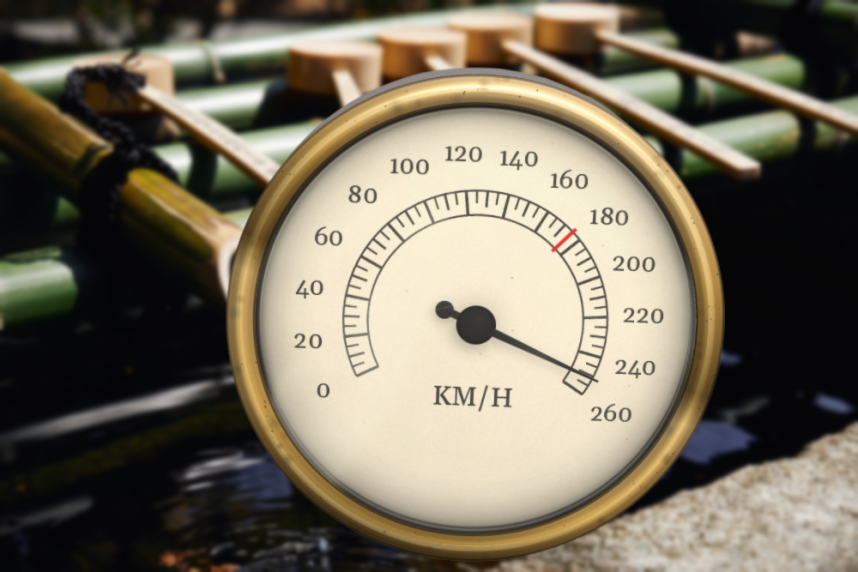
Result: 250,km/h
